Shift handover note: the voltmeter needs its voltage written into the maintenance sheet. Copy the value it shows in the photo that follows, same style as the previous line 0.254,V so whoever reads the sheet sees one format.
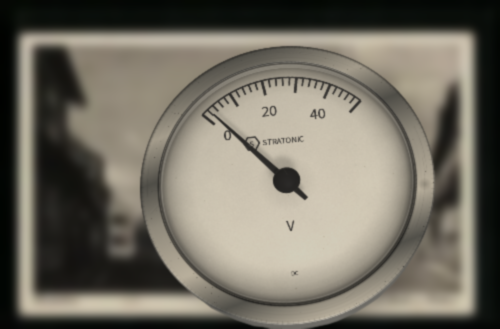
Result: 2,V
